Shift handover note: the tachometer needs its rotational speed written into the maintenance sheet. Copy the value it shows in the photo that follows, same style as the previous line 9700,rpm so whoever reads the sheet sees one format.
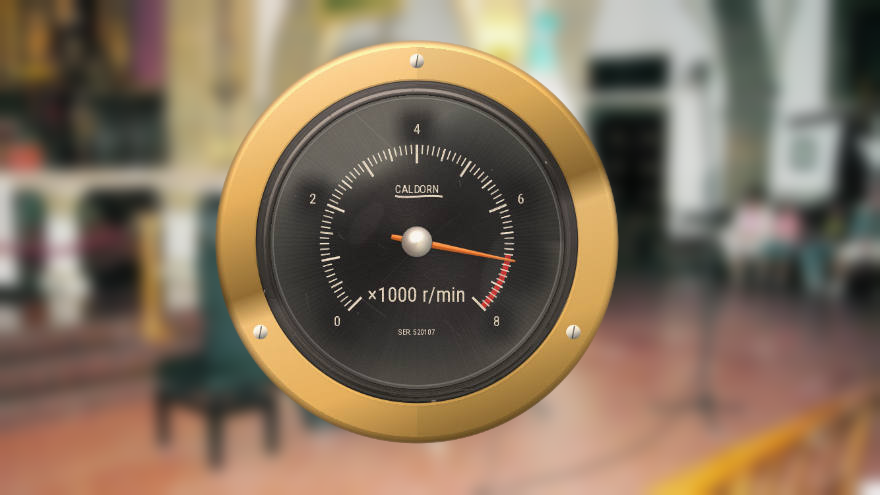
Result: 7000,rpm
